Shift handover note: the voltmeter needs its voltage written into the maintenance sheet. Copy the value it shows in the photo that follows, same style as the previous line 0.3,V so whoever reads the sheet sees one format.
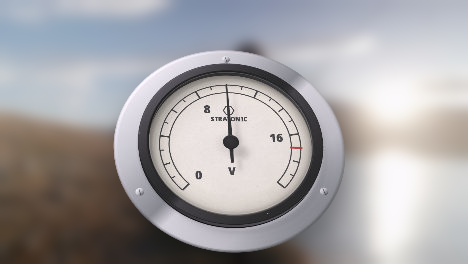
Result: 10,V
